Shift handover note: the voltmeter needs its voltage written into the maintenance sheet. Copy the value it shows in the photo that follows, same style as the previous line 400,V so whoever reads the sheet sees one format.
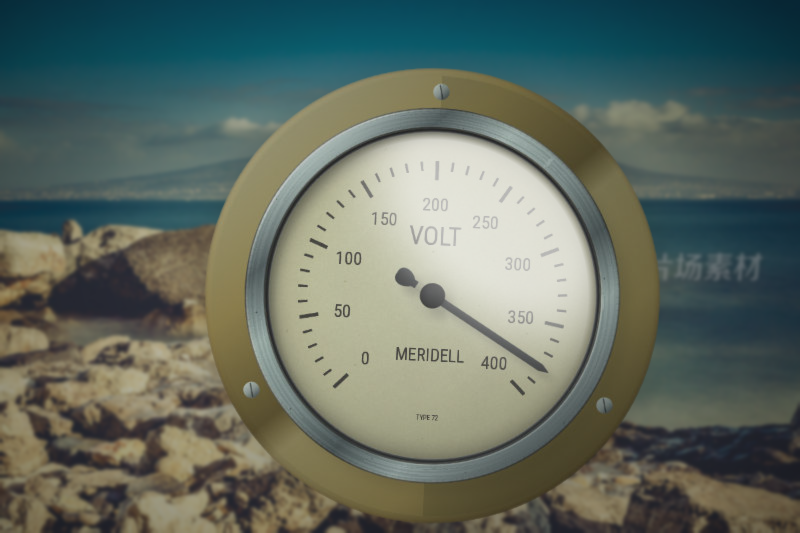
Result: 380,V
